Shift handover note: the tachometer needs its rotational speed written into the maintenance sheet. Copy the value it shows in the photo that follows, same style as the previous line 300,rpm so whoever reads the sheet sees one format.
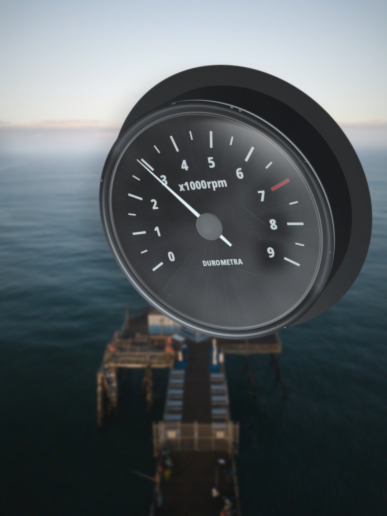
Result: 3000,rpm
